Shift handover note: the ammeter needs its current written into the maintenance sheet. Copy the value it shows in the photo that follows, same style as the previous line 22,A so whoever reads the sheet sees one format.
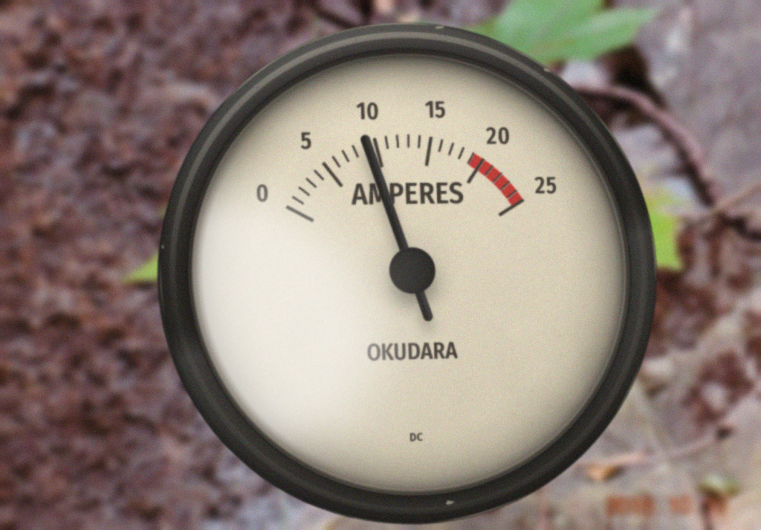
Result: 9,A
